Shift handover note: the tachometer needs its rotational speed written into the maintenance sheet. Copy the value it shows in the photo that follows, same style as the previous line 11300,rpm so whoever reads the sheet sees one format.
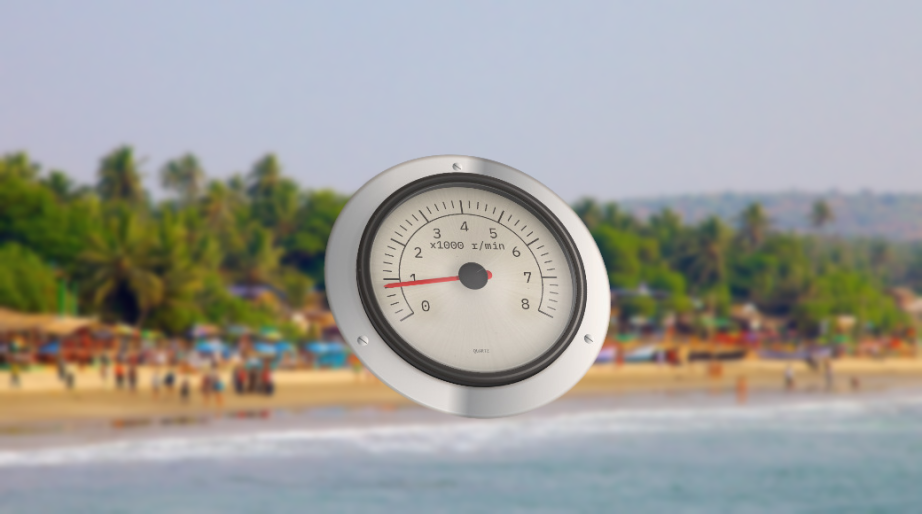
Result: 800,rpm
